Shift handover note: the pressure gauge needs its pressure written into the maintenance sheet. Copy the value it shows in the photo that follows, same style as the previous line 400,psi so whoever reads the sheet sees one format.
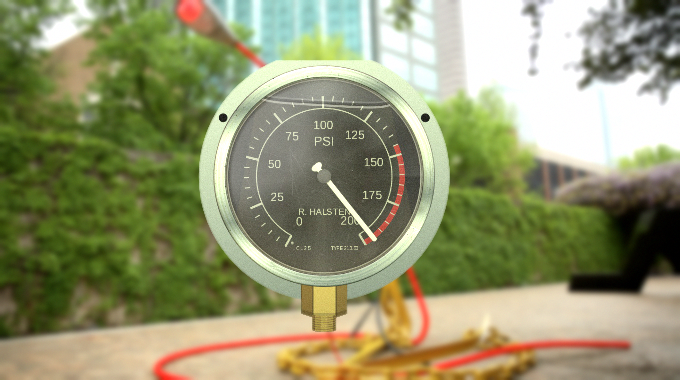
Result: 195,psi
